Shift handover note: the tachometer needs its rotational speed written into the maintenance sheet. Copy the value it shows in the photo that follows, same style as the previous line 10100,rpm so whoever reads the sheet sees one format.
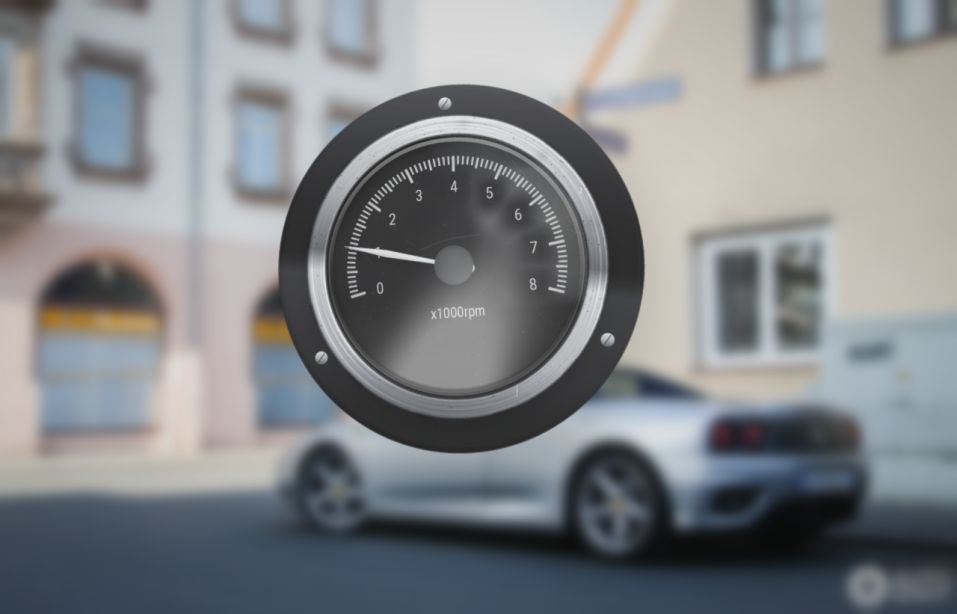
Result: 1000,rpm
